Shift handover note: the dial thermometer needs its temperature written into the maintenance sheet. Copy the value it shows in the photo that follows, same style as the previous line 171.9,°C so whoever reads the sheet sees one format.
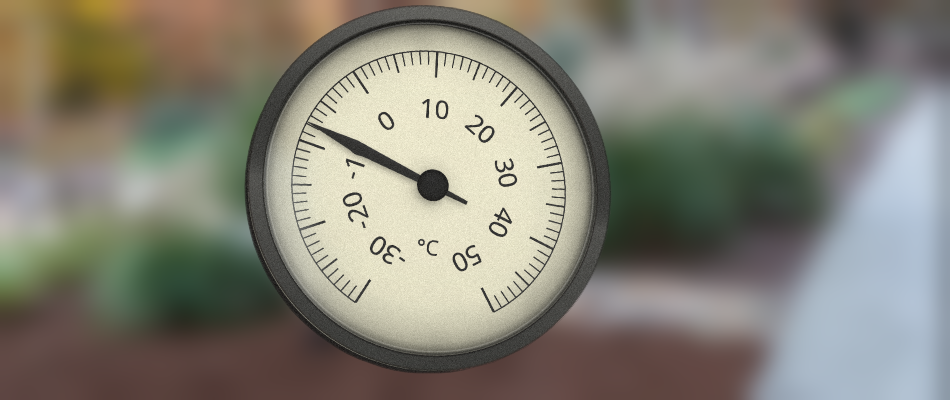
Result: -8,°C
